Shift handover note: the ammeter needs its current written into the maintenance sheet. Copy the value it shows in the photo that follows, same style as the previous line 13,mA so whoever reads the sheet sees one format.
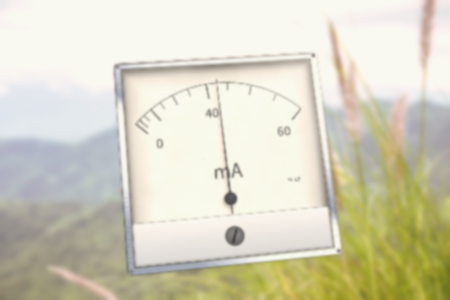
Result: 42.5,mA
